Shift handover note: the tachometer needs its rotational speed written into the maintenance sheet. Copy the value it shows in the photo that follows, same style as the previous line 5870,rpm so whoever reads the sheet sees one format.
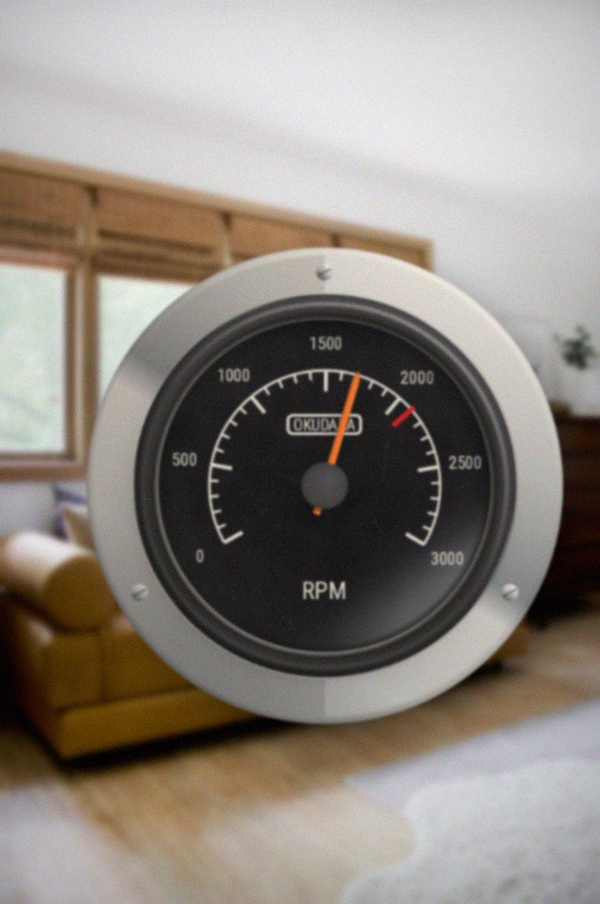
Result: 1700,rpm
